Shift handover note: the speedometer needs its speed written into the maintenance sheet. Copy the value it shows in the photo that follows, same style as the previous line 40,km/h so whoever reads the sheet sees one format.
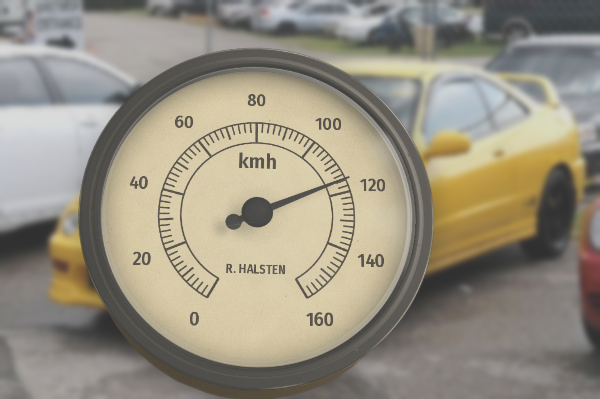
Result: 116,km/h
